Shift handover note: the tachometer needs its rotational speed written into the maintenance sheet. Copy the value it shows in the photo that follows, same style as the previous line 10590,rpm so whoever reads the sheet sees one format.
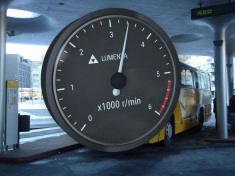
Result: 3400,rpm
